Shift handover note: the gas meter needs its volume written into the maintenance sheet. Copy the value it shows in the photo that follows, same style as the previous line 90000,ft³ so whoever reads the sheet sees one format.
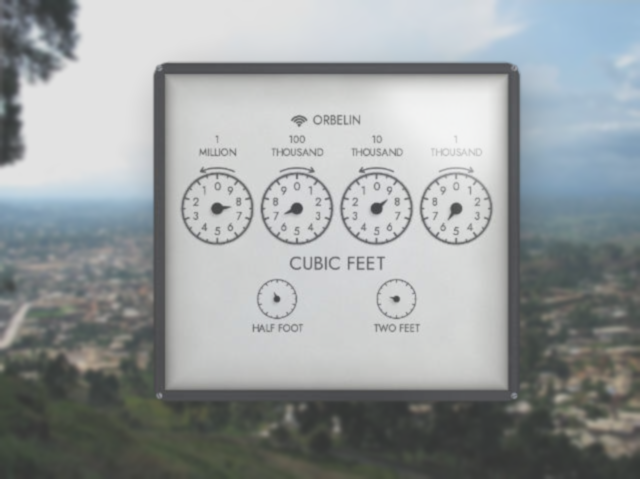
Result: 768600,ft³
